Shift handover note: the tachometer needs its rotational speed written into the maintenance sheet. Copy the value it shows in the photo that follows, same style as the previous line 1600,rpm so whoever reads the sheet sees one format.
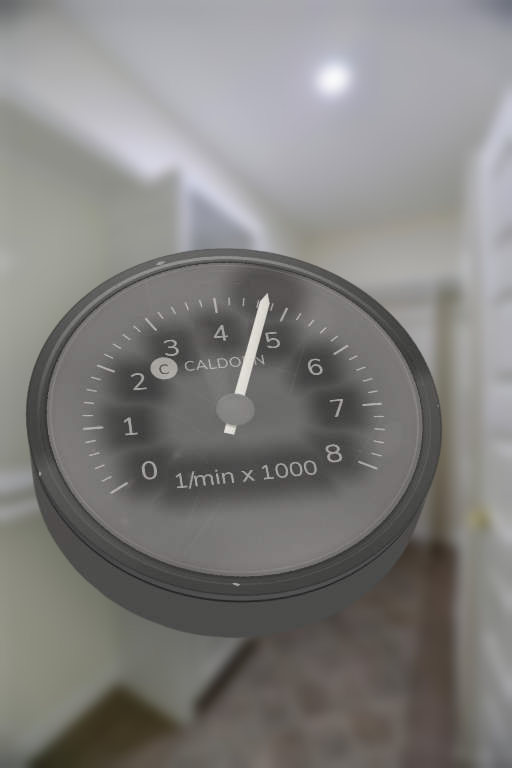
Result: 4700,rpm
